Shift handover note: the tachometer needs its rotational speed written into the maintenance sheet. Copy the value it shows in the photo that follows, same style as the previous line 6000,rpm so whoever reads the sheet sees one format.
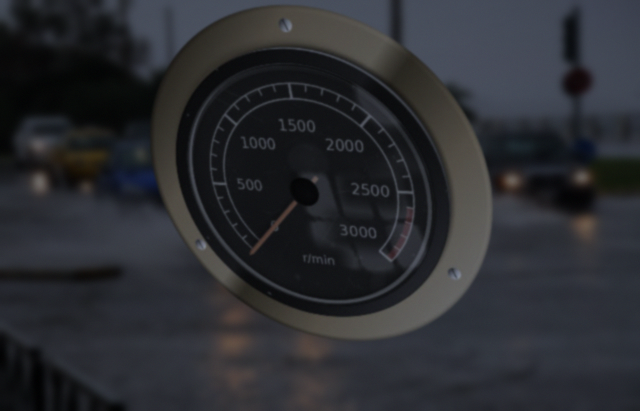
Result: 0,rpm
